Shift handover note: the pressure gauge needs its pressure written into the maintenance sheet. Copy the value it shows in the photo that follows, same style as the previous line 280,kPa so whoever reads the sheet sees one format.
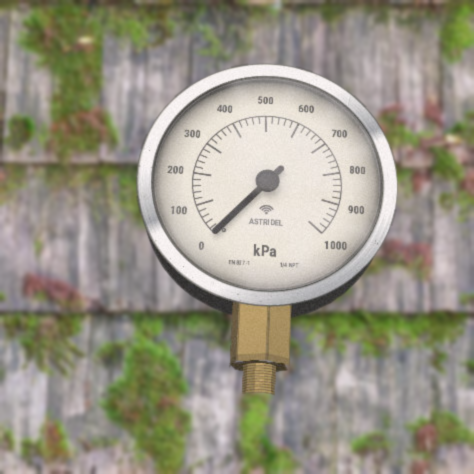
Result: 0,kPa
